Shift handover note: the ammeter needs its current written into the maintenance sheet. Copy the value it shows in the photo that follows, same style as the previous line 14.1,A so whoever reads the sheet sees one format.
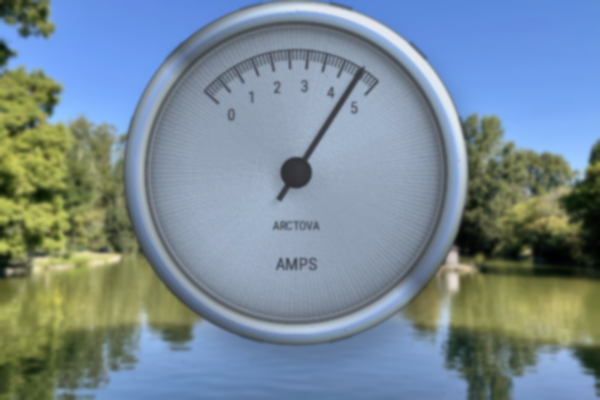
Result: 4.5,A
